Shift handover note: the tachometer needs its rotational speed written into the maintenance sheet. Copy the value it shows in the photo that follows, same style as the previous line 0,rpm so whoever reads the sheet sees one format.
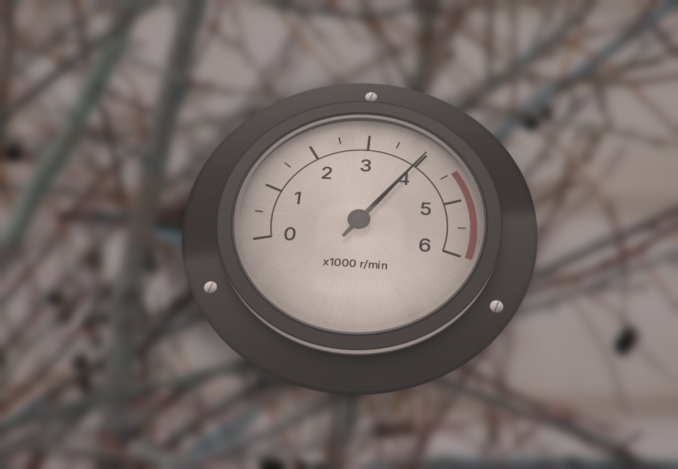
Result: 4000,rpm
